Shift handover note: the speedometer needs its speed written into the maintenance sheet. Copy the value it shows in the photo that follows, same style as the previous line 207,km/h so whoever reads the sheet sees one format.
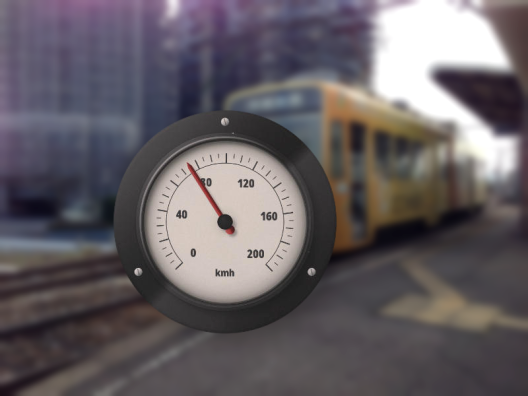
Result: 75,km/h
